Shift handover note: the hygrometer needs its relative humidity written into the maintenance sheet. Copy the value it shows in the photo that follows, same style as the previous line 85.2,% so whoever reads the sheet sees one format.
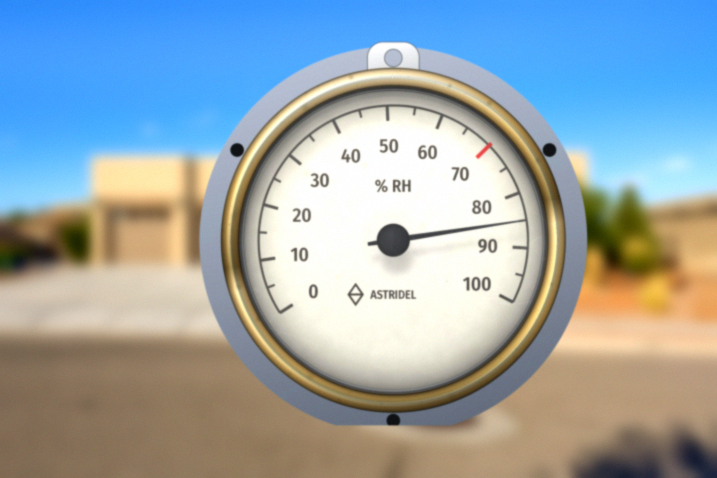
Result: 85,%
